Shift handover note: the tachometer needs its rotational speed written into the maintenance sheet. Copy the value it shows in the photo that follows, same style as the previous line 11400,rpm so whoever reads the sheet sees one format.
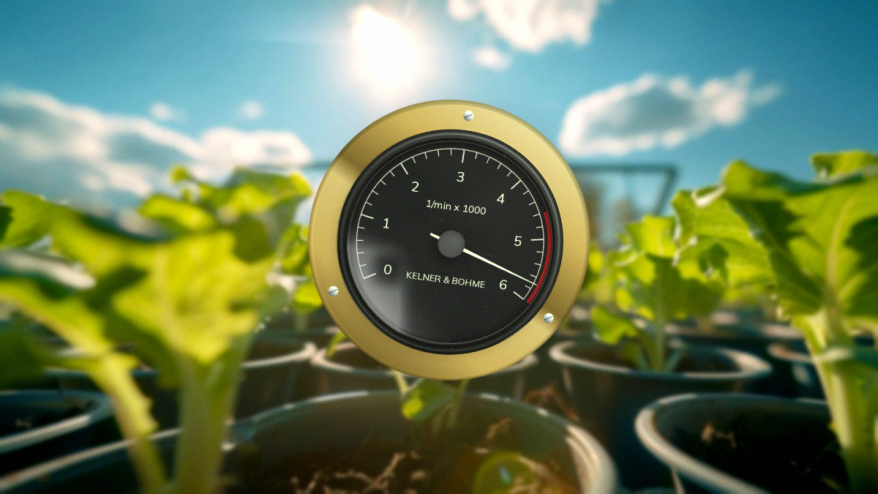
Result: 5700,rpm
